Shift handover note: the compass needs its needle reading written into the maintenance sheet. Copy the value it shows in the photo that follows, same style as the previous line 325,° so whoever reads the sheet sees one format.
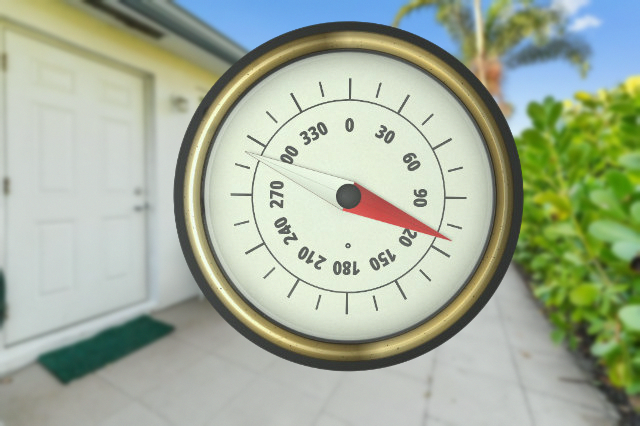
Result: 112.5,°
